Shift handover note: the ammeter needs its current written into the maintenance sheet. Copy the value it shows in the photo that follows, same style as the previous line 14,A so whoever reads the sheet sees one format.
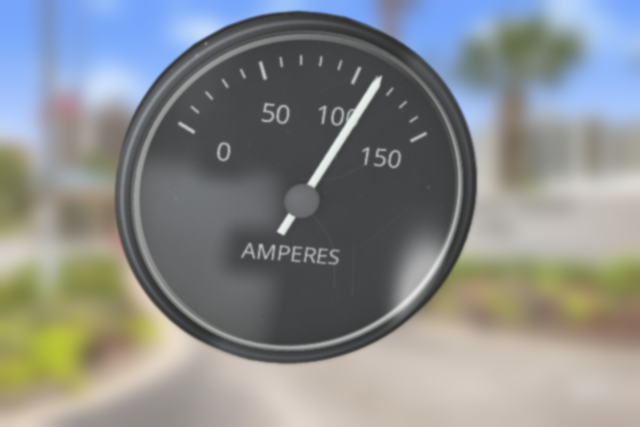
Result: 110,A
